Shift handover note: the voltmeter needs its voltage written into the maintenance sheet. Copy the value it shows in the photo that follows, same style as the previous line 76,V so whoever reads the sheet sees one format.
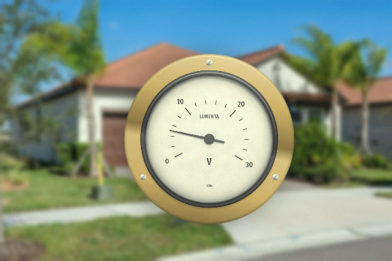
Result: 5,V
